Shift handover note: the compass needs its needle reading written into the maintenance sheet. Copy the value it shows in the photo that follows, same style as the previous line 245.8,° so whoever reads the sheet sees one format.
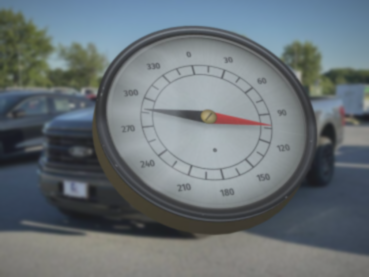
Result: 105,°
